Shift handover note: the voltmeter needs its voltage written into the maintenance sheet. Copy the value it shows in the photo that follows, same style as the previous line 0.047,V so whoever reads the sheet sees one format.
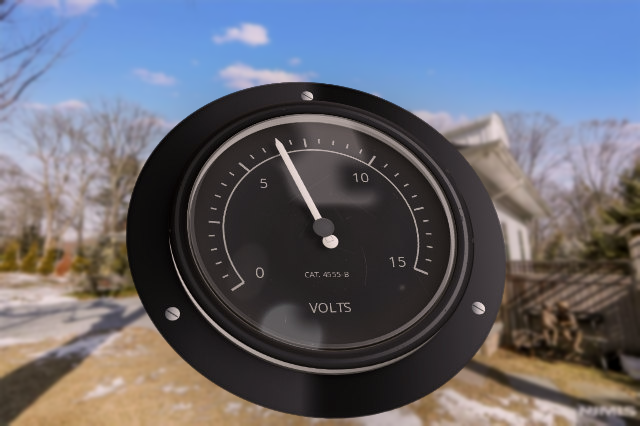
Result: 6.5,V
